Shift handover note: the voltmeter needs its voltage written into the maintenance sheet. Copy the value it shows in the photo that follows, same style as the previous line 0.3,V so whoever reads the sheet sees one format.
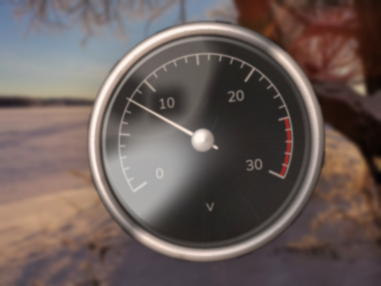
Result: 8,V
